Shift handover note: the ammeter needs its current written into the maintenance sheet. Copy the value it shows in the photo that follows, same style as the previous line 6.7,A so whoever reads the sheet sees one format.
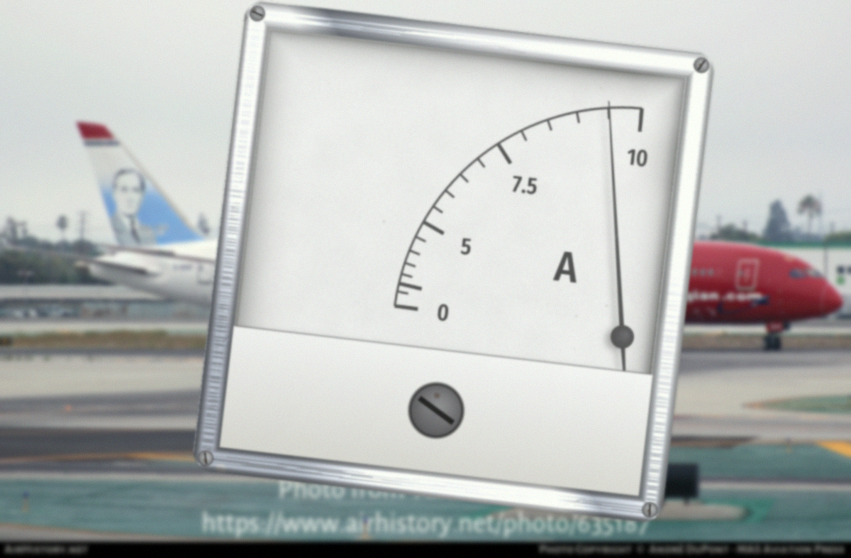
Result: 9.5,A
